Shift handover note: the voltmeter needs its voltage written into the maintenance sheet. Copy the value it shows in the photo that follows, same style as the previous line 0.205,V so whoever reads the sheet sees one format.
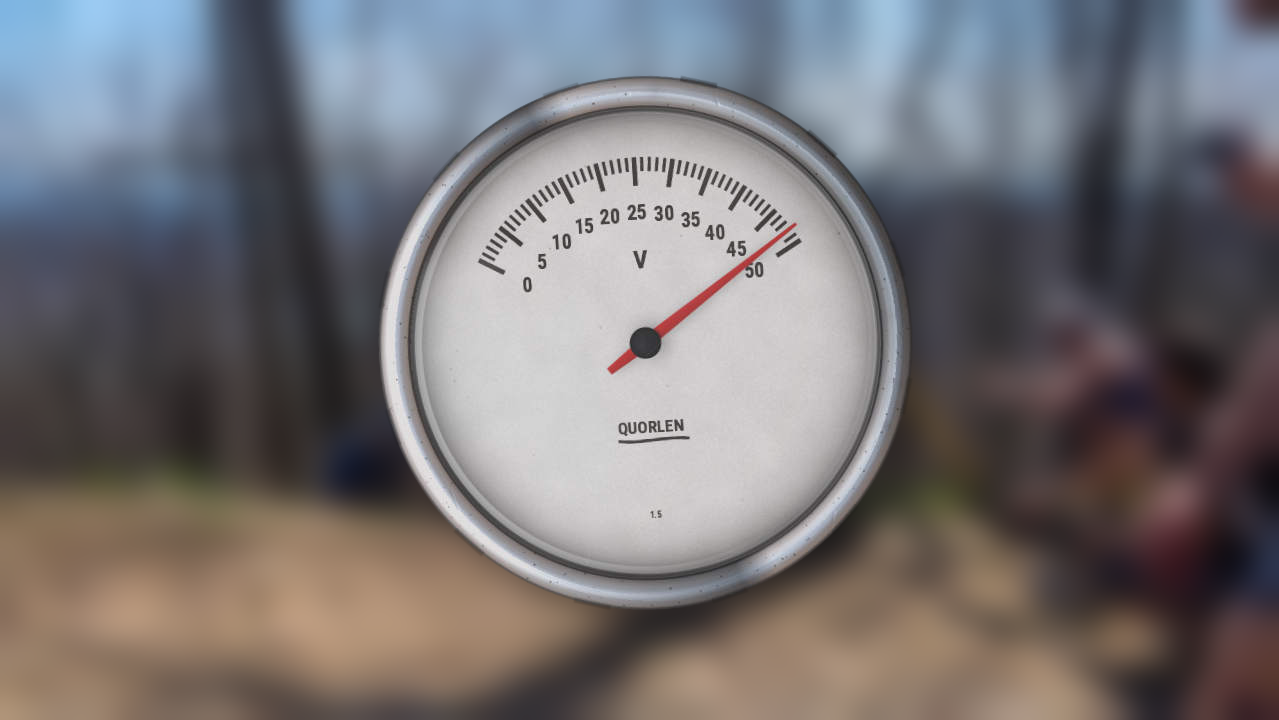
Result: 48,V
